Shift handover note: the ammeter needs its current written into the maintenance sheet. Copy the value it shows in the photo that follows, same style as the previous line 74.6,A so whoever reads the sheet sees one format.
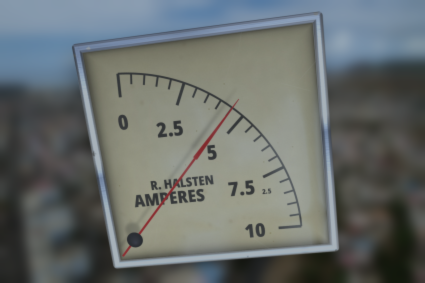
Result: 4.5,A
